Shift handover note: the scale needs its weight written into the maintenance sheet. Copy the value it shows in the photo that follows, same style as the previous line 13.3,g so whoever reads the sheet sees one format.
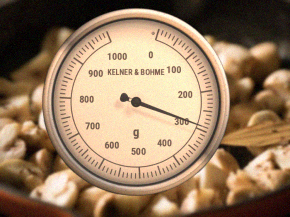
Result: 290,g
